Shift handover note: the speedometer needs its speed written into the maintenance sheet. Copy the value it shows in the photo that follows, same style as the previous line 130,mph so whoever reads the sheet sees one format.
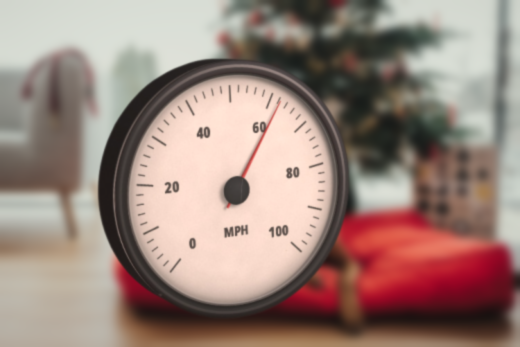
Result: 62,mph
